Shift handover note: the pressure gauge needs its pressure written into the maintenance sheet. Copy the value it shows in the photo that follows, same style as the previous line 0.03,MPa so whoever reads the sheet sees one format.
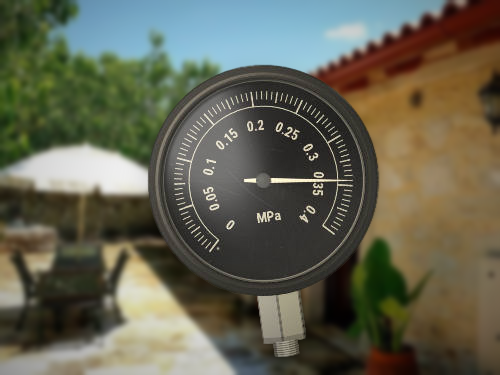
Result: 0.345,MPa
